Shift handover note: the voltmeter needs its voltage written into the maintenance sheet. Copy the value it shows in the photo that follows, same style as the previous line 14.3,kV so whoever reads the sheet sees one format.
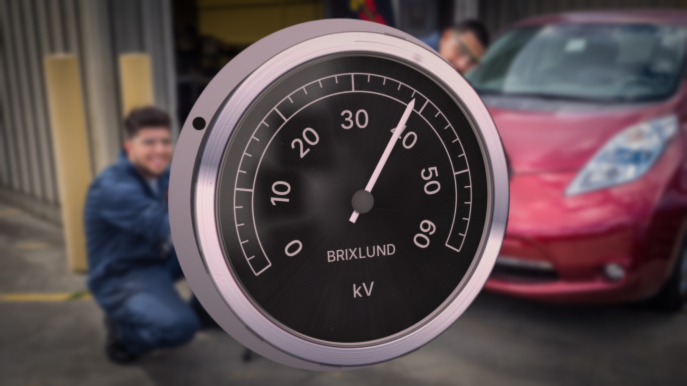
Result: 38,kV
